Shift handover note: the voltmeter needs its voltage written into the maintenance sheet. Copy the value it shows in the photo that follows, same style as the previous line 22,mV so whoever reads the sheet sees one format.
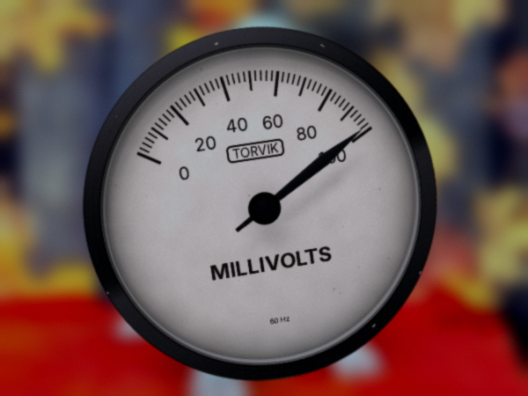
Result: 98,mV
